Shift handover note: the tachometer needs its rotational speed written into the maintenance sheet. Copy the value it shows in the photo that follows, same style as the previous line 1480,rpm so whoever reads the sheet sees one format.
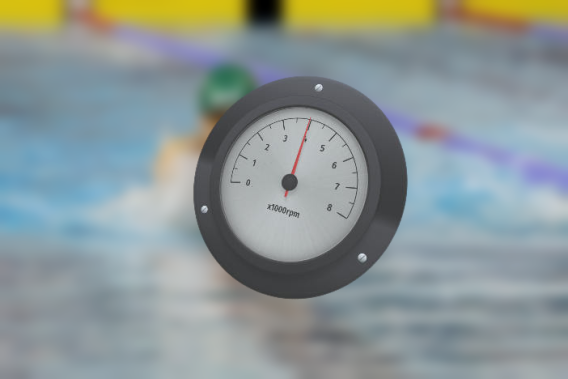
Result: 4000,rpm
